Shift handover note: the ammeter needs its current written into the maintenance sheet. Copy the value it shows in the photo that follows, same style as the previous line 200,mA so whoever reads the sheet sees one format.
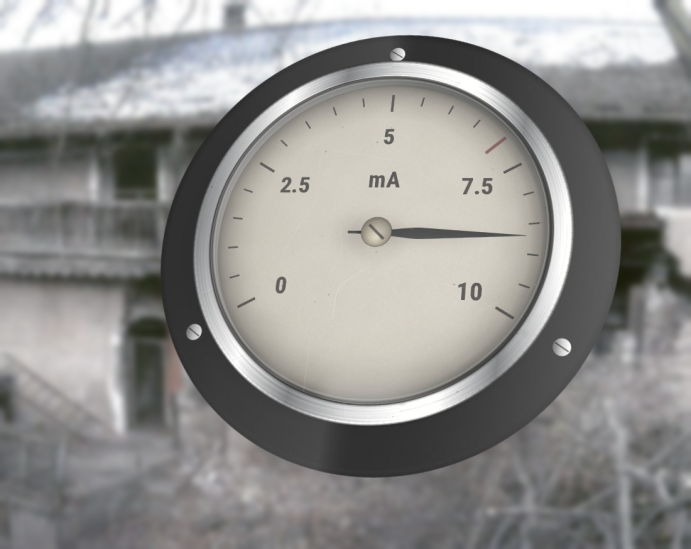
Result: 8.75,mA
